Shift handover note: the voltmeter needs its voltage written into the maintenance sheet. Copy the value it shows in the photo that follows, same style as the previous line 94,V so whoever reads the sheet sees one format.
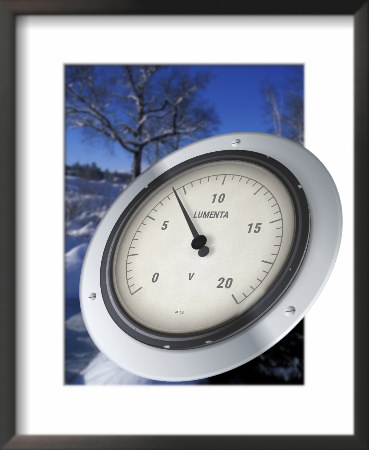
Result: 7,V
